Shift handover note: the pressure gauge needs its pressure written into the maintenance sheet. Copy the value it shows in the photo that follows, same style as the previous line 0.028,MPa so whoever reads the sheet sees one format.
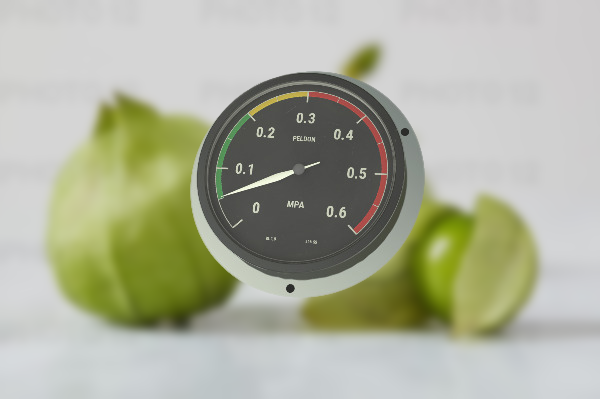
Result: 0.05,MPa
